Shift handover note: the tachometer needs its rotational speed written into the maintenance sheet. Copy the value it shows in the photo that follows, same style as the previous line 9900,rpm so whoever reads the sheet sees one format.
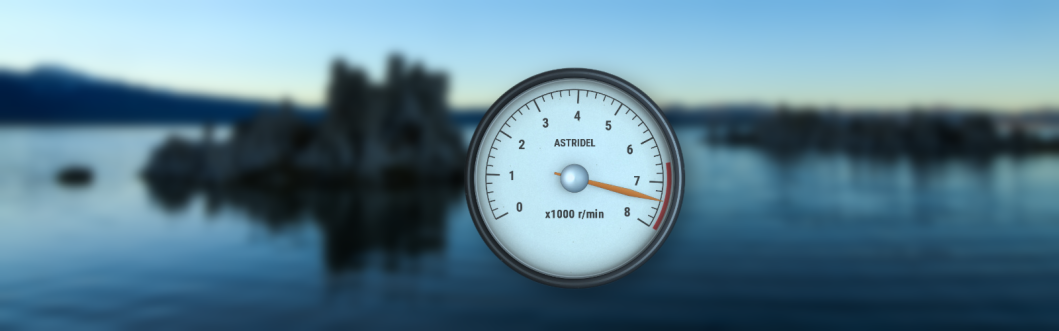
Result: 7400,rpm
